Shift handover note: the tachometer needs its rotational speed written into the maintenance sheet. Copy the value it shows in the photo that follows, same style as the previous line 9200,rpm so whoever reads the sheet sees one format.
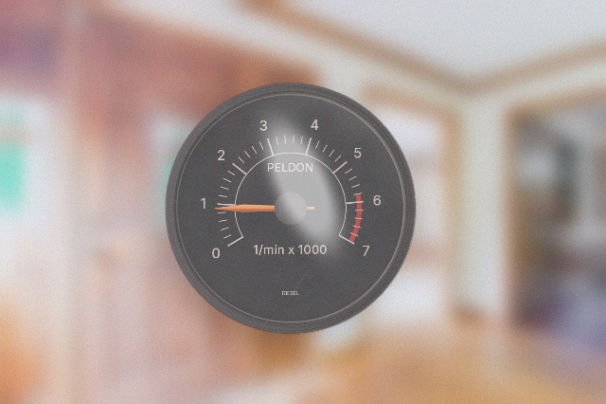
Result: 900,rpm
